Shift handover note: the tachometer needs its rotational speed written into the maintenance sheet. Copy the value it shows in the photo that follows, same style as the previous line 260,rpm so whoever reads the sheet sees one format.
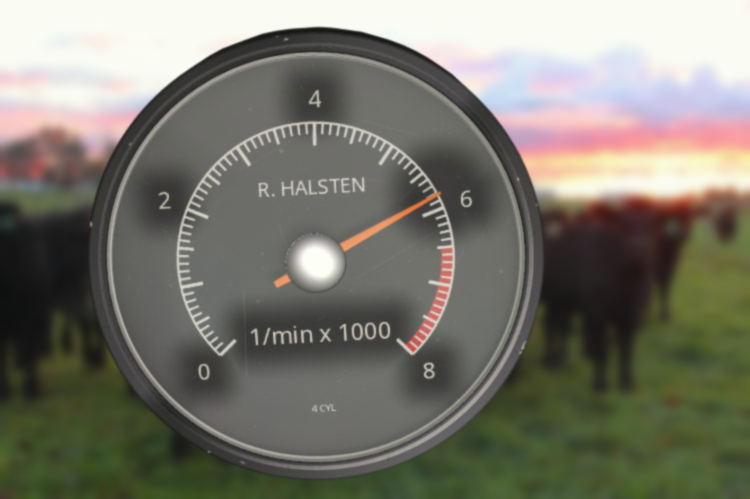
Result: 5800,rpm
